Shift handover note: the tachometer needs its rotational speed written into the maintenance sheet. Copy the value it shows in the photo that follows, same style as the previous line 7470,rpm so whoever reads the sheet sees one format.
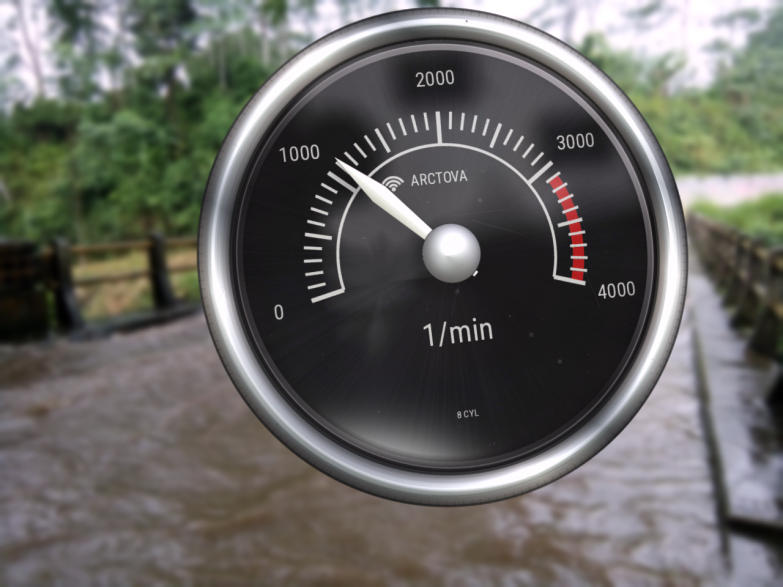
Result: 1100,rpm
